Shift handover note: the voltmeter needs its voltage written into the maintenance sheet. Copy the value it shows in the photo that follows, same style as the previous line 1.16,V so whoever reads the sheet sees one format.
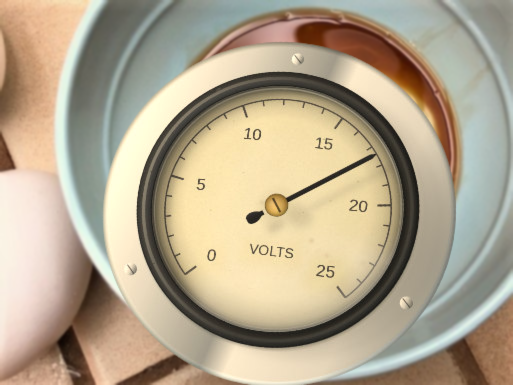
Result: 17.5,V
